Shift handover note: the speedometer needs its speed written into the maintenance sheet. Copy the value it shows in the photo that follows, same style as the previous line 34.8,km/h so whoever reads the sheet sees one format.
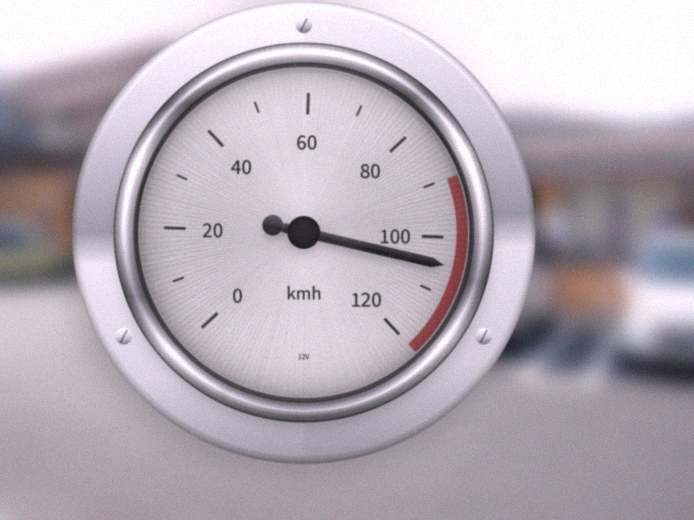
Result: 105,km/h
